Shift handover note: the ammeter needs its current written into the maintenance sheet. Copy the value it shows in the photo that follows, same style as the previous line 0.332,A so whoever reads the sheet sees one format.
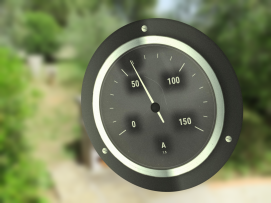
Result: 60,A
